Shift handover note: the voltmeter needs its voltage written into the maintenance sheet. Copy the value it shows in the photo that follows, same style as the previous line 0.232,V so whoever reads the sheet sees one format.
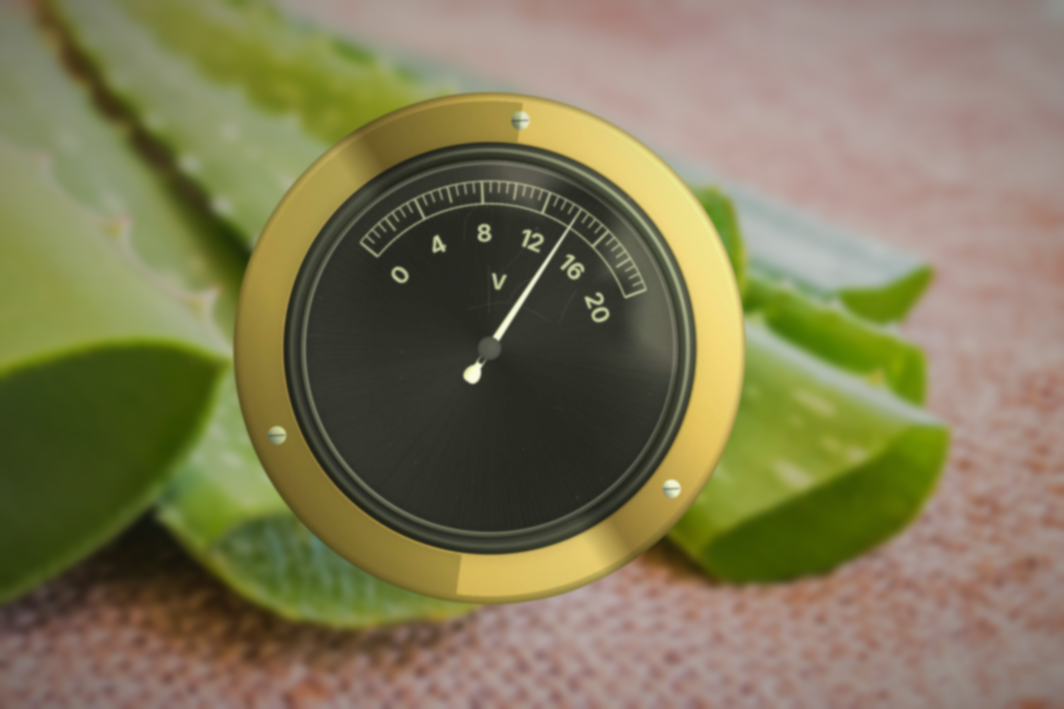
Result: 14,V
